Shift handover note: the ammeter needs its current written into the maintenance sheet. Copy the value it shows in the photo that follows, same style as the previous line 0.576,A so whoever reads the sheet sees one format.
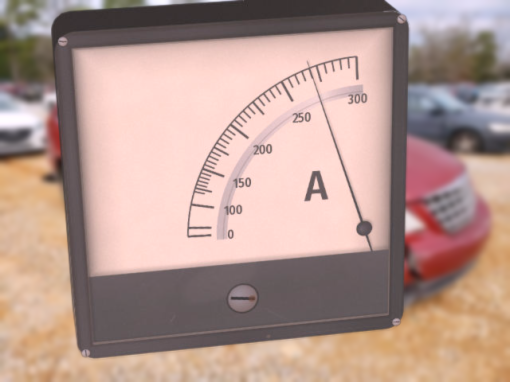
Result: 270,A
